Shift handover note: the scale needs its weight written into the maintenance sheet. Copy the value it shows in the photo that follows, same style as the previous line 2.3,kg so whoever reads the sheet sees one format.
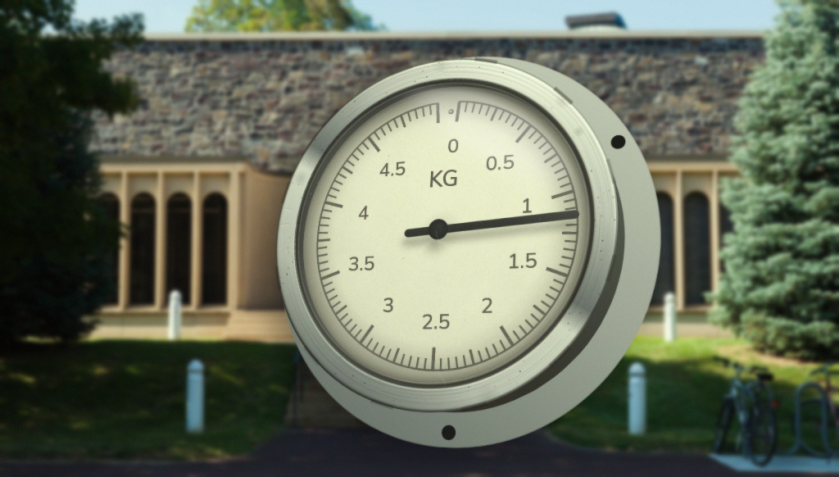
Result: 1.15,kg
